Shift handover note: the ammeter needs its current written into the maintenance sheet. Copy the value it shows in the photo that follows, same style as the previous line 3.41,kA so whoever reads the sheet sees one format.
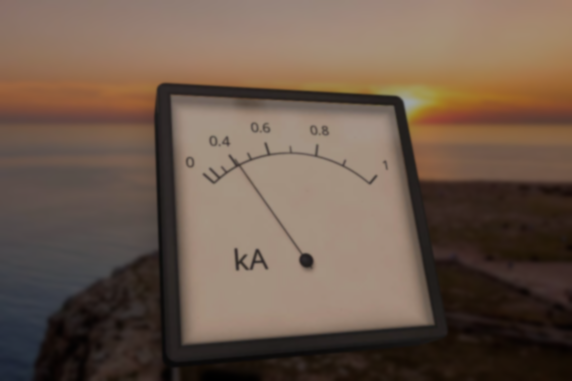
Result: 0.4,kA
